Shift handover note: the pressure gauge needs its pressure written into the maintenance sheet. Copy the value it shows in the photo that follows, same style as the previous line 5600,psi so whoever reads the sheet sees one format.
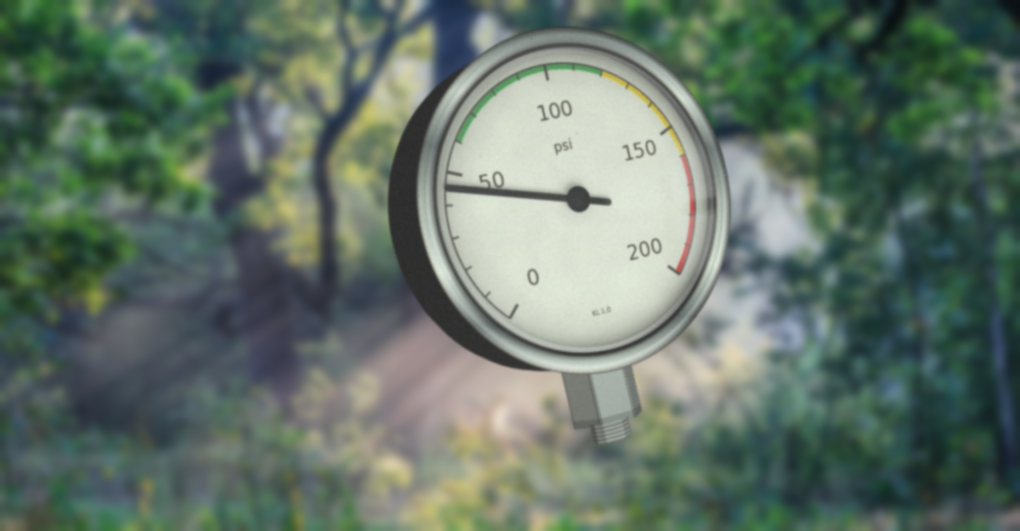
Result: 45,psi
